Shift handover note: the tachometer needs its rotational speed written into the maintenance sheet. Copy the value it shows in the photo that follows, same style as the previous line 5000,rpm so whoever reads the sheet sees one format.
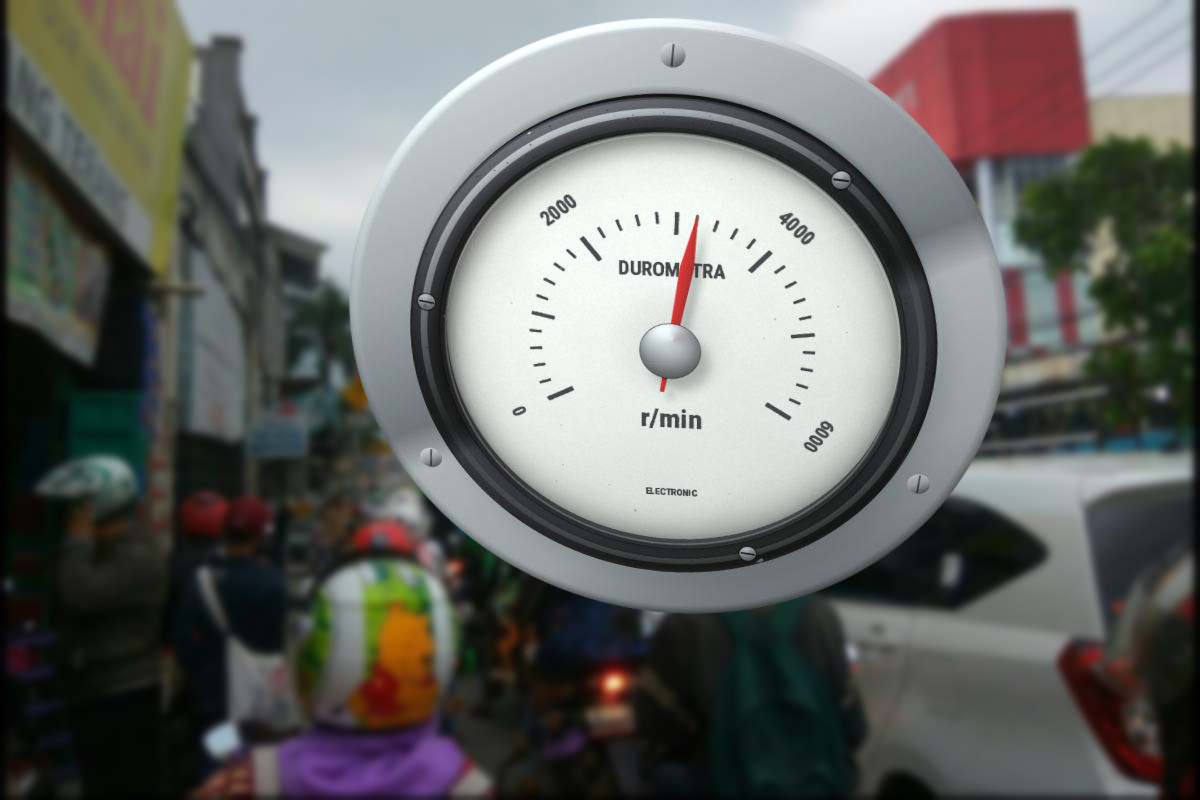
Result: 3200,rpm
